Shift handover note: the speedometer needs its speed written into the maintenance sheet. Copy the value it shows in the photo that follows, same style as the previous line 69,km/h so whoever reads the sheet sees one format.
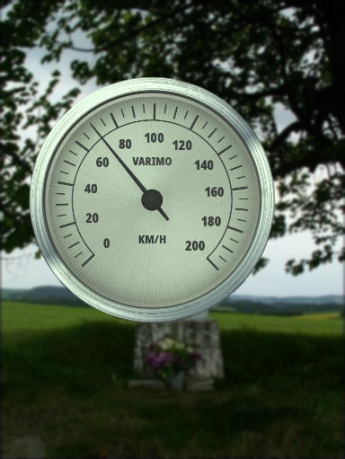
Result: 70,km/h
